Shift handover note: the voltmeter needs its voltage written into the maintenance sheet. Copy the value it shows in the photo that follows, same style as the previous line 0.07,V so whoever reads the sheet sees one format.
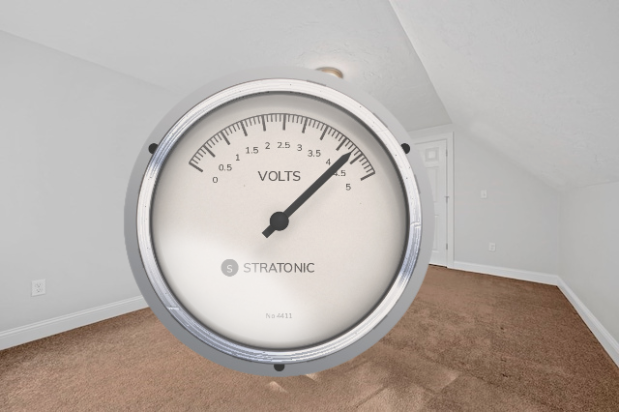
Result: 4.3,V
